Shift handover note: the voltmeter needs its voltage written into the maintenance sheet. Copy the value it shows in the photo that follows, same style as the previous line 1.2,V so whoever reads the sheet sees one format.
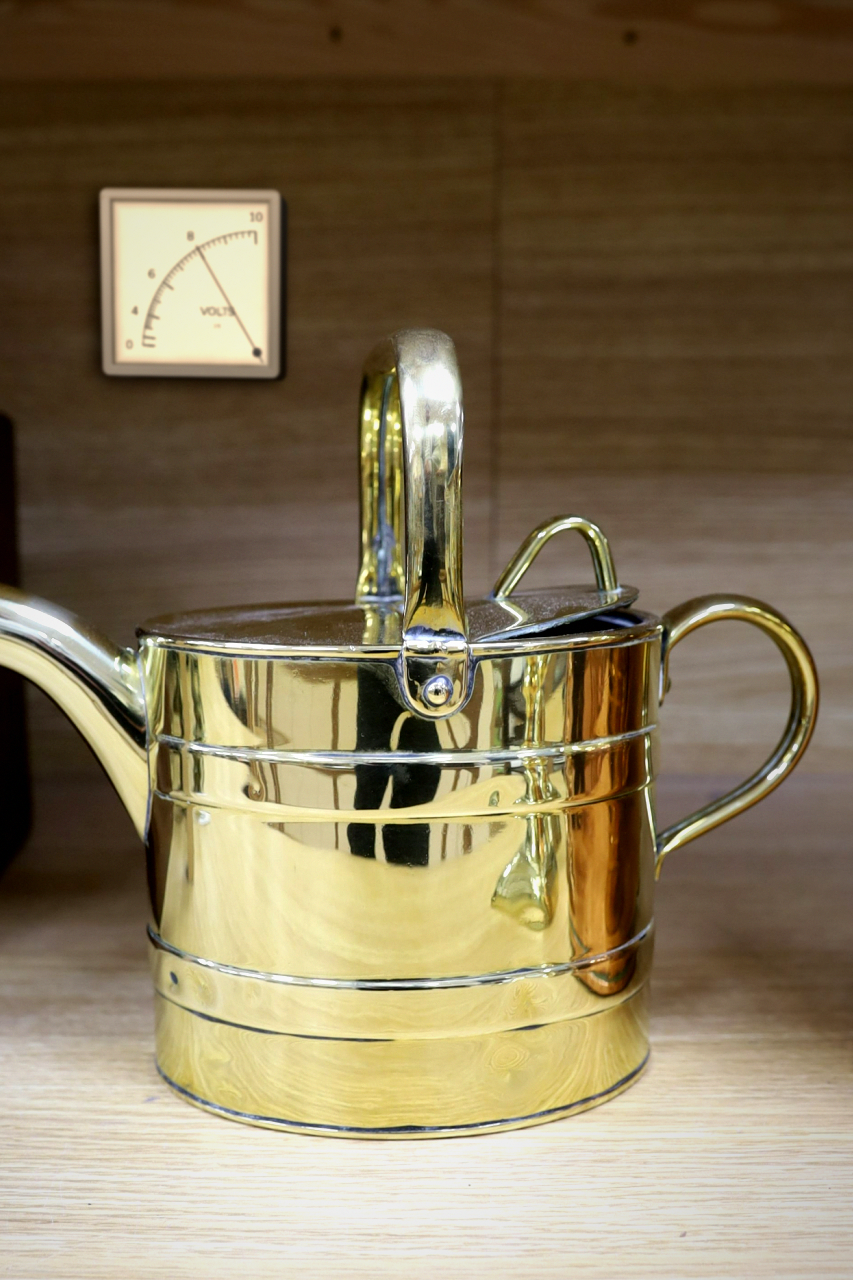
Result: 8,V
